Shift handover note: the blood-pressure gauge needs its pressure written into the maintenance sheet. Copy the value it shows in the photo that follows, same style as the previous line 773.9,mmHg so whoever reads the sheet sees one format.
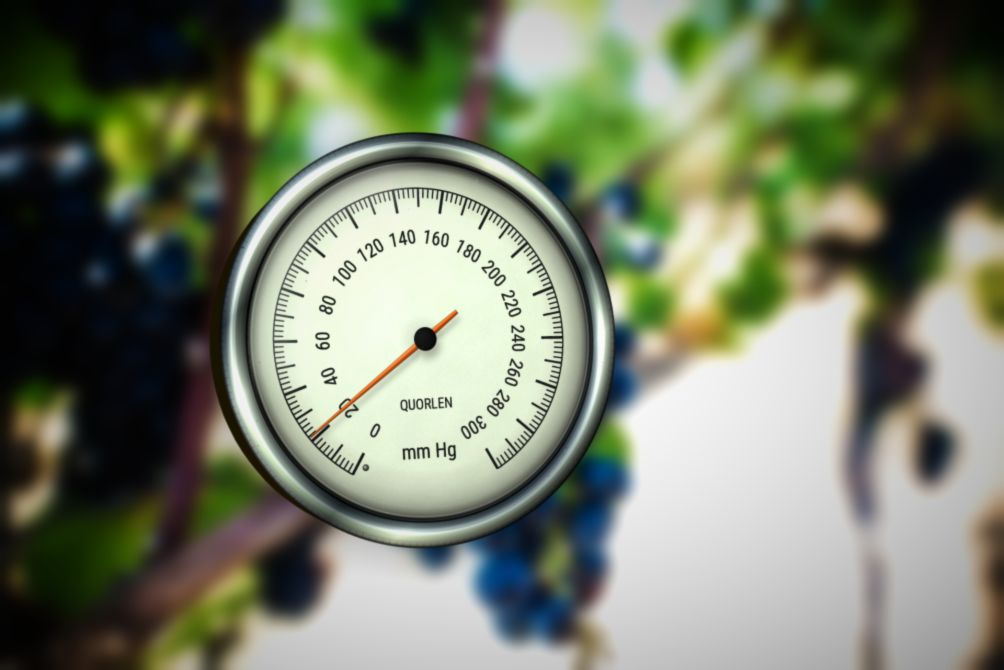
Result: 22,mmHg
